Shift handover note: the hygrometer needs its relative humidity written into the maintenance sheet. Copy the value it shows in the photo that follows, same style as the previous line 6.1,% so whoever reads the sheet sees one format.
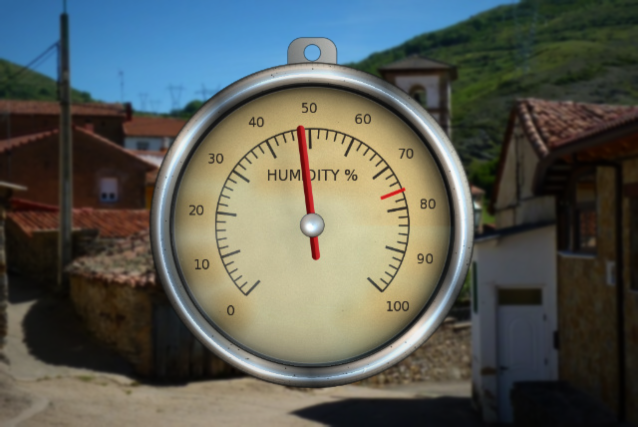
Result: 48,%
